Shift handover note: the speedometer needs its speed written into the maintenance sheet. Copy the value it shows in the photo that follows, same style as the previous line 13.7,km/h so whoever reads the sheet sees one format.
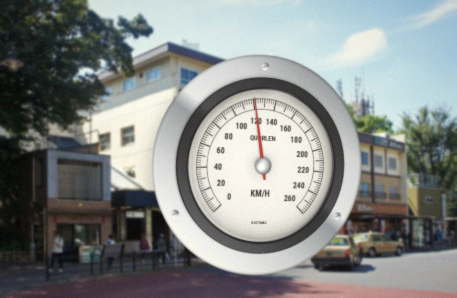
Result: 120,km/h
